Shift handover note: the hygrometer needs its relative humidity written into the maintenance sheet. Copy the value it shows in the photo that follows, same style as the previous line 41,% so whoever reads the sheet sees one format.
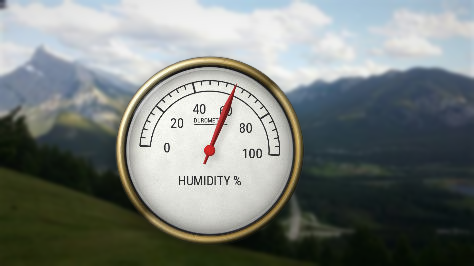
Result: 60,%
